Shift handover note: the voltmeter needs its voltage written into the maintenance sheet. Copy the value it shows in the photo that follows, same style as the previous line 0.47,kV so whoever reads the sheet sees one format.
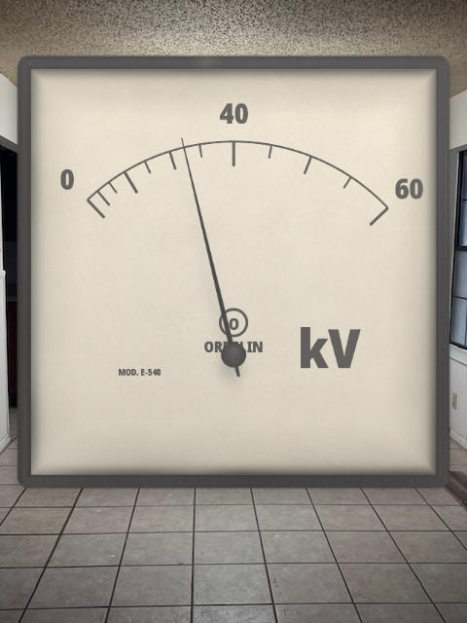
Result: 32.5,kV
